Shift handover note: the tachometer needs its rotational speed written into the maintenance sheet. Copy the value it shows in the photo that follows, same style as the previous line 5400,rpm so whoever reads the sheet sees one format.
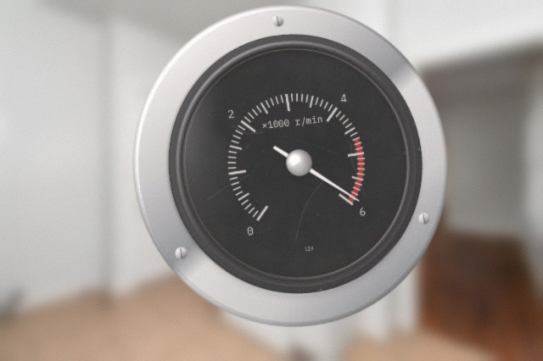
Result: 5900,rpm
